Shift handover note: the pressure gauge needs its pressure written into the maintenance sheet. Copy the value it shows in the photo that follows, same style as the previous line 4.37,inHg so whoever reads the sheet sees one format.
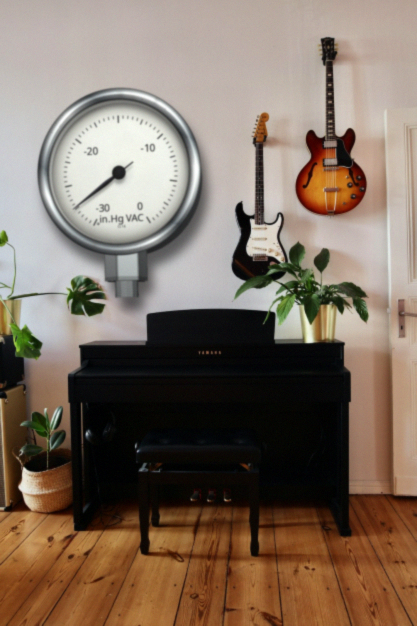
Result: -27.5,inHg
